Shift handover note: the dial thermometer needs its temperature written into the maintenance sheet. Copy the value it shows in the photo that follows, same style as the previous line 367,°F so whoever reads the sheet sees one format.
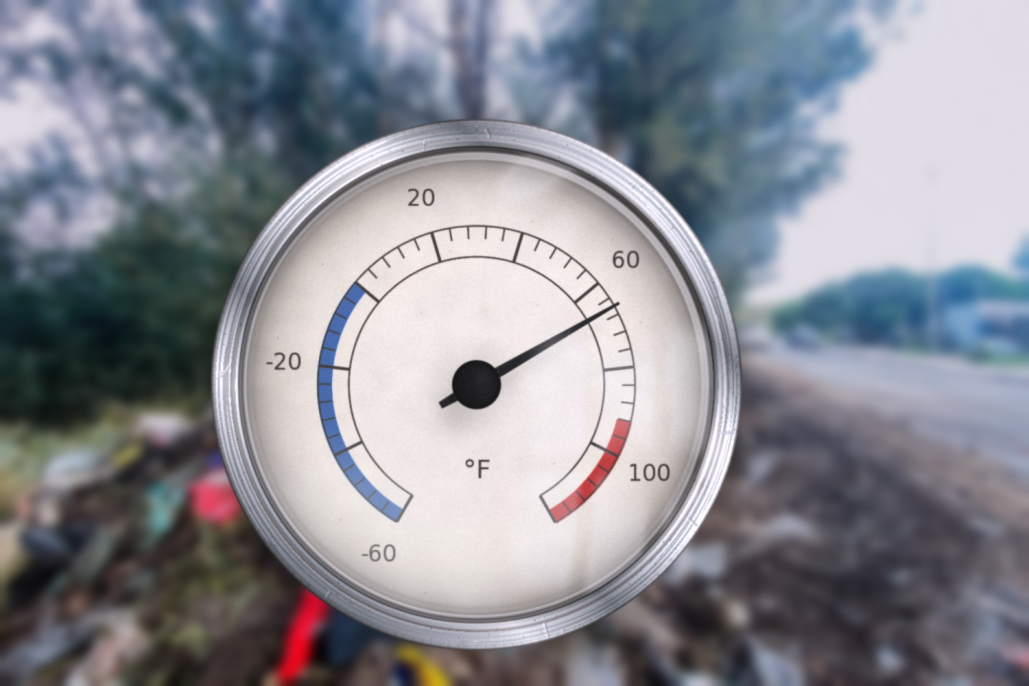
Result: 66,°F
